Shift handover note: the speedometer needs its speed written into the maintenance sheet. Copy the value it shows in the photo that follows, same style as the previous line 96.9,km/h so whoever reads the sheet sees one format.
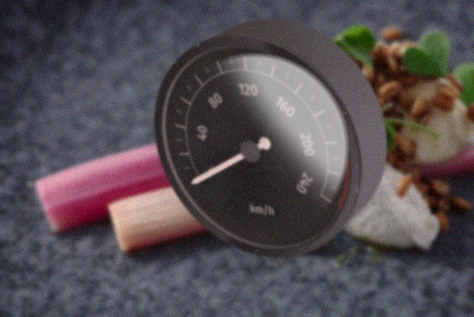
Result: 0,km/h
